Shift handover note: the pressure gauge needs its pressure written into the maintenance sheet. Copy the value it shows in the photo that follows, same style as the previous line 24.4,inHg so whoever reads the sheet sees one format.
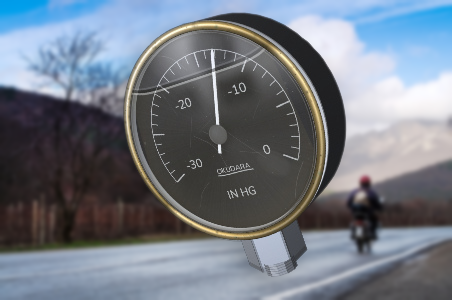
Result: -13,inHg
